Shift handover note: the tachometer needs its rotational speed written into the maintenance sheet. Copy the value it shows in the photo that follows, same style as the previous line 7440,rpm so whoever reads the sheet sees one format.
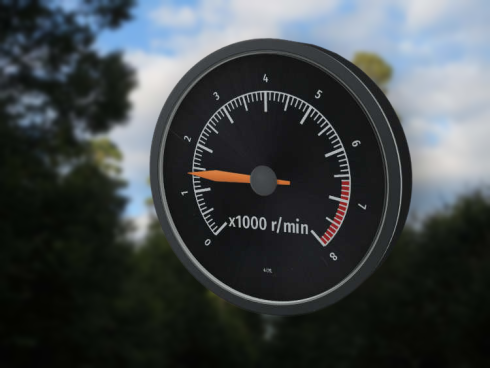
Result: 1400,rpm
